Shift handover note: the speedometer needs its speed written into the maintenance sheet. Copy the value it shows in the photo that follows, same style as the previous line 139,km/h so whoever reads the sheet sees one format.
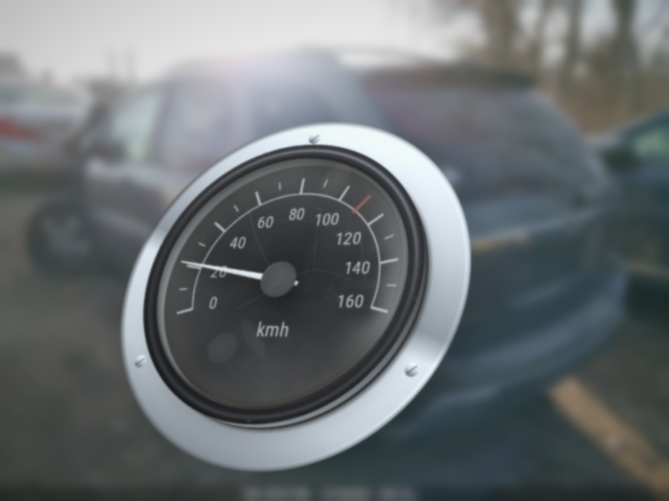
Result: 20,km/h
